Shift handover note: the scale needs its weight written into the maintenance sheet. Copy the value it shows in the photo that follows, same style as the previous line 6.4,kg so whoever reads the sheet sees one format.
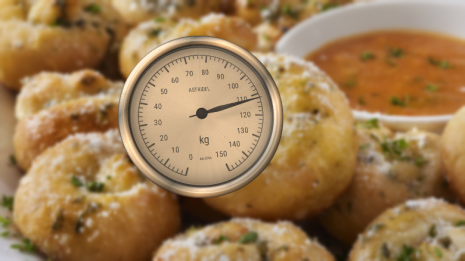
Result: 112,kg
